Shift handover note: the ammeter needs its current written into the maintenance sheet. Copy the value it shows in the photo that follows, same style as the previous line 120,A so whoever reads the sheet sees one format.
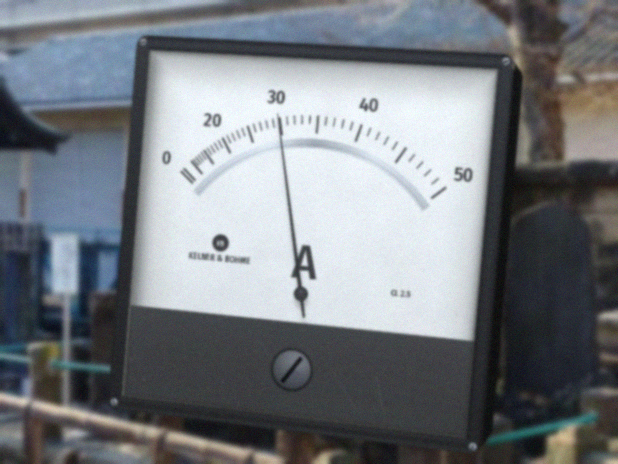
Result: 30,A
